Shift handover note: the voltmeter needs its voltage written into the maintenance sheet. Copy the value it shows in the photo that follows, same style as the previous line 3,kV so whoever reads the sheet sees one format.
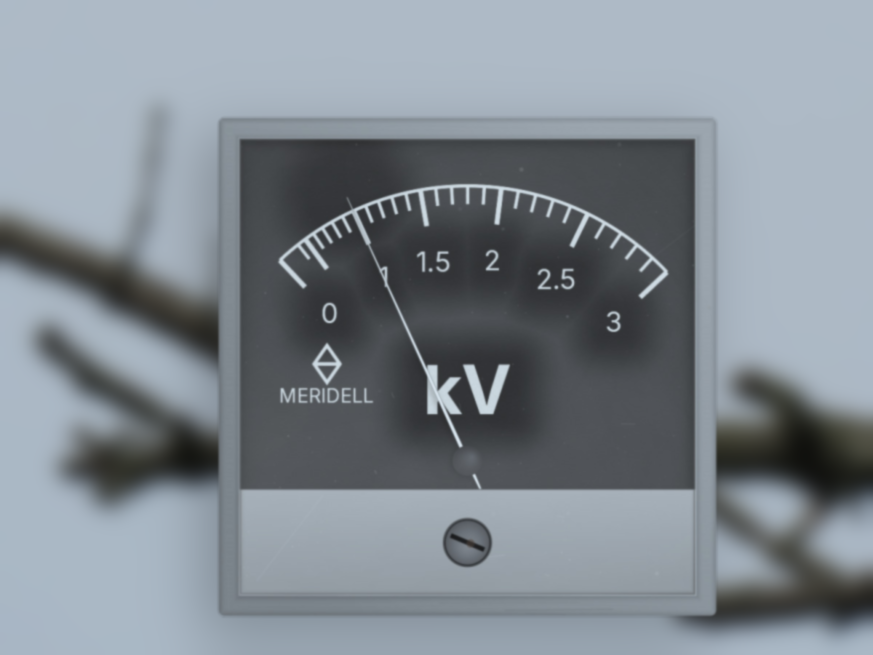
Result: 1,kV
